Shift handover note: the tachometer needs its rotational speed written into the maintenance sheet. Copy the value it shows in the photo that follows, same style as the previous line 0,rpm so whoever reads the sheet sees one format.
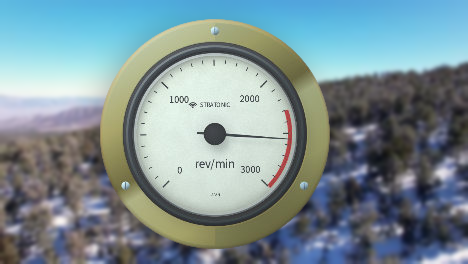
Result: 2550,rpm
